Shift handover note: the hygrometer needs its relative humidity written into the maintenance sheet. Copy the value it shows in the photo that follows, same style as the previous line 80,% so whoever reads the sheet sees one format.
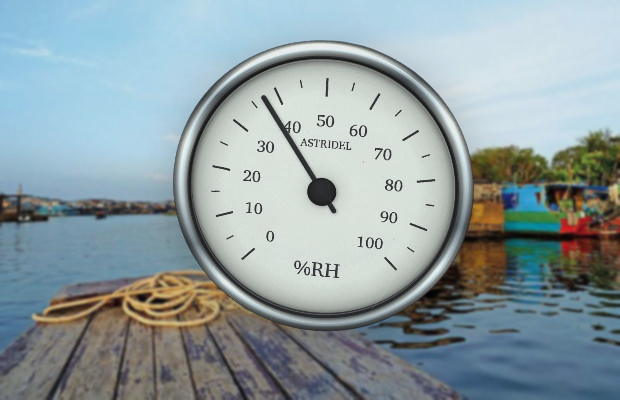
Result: 37.5,%
